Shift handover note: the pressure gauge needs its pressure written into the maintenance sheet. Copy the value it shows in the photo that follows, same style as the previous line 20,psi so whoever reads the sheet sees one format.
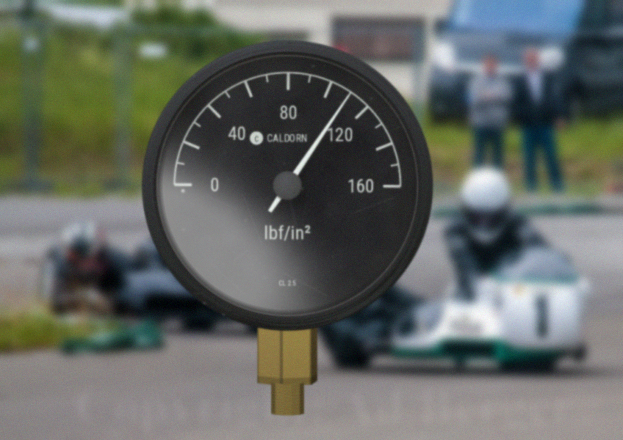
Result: 110,psi
